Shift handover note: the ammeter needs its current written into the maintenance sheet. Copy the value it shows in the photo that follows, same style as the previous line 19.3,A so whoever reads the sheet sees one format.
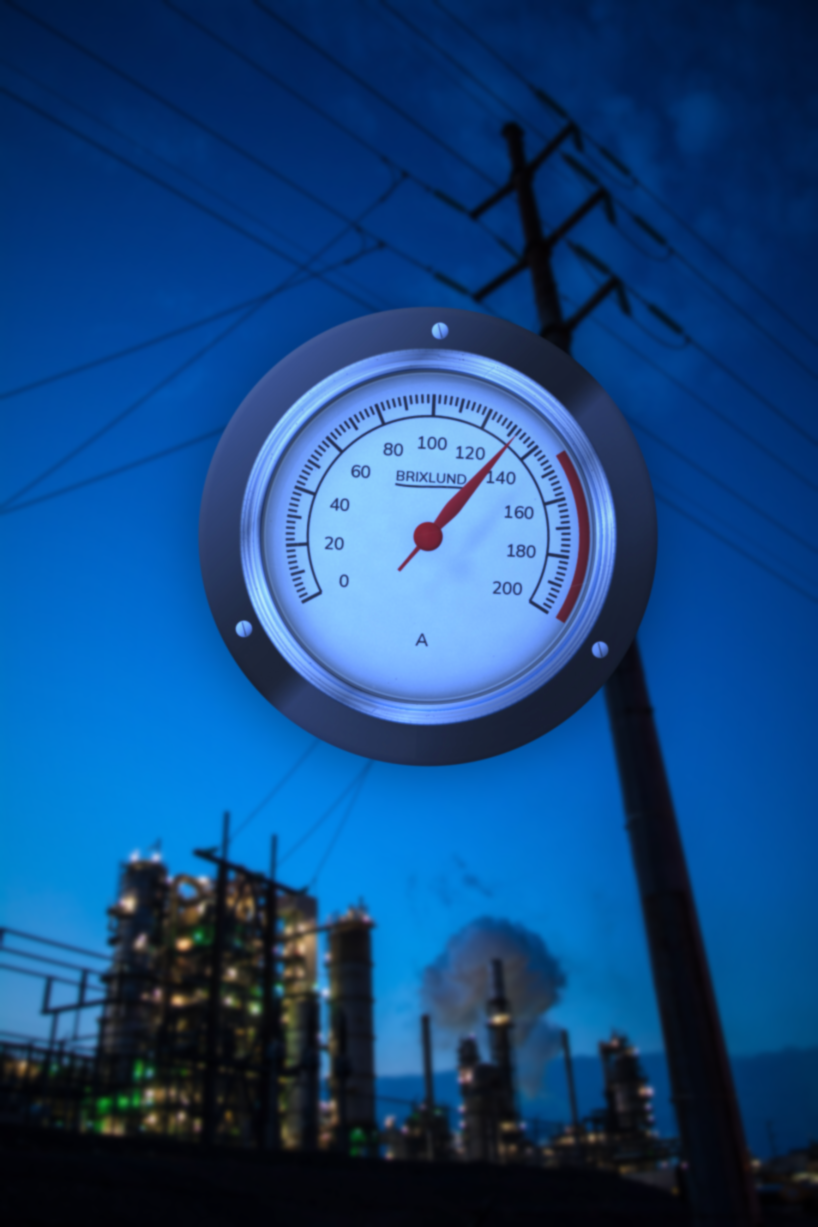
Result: 132,A
